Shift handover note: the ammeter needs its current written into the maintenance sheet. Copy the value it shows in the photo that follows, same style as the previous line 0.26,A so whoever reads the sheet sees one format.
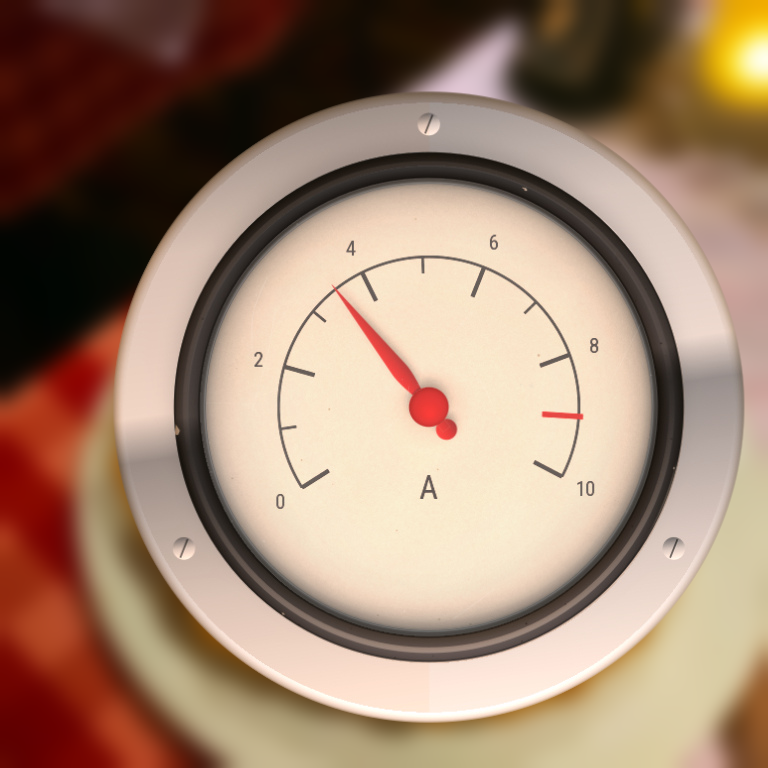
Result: 3.5,A
